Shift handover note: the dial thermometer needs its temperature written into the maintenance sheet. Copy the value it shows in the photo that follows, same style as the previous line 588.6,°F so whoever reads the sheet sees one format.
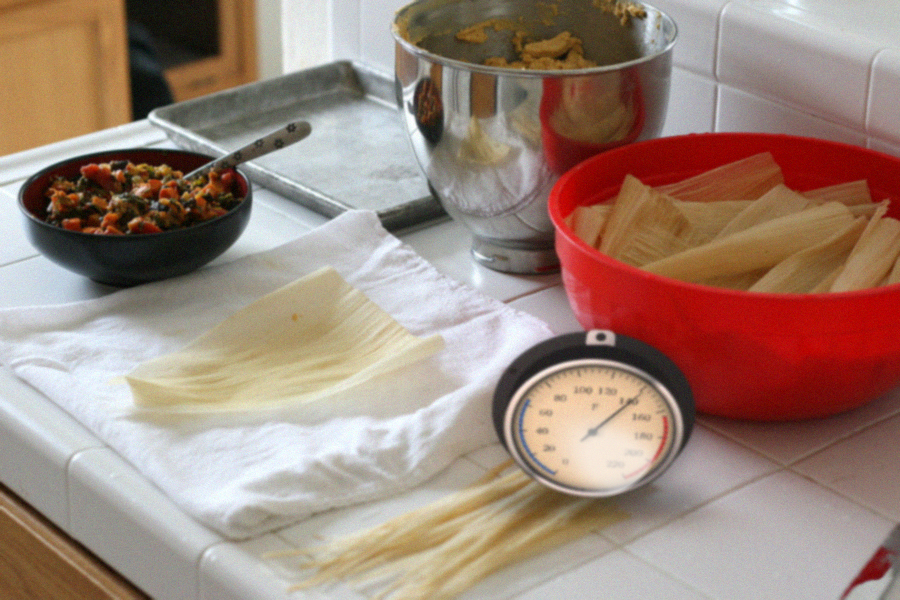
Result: 140,°F
